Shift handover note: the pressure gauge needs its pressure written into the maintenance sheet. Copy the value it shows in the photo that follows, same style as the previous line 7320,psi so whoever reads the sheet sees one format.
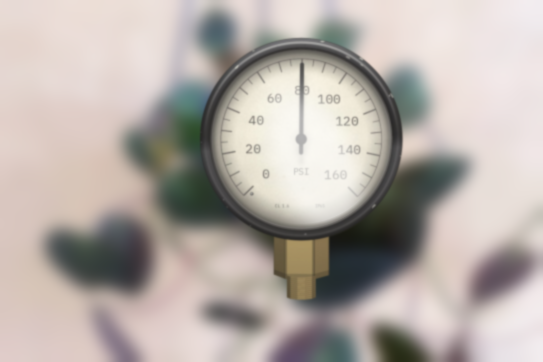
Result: 80,psi
